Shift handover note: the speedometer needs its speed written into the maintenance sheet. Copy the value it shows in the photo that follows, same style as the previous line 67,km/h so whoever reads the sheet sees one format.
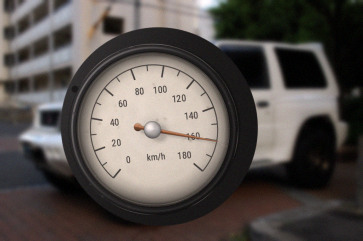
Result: 160,km/h
